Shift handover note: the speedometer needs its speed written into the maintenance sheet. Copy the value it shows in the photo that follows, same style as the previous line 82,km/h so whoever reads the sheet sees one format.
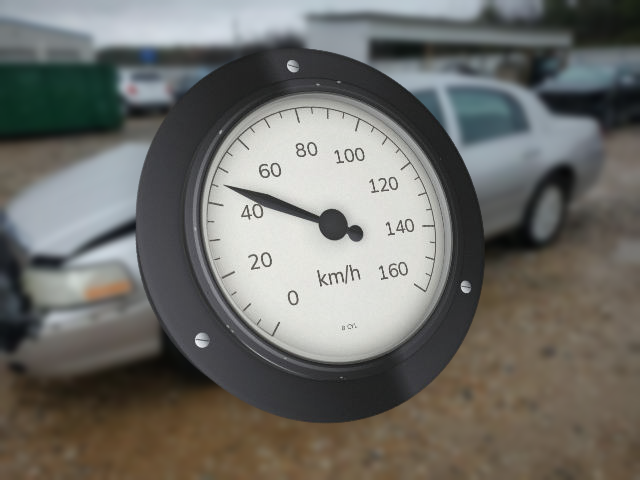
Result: 45,km/h
